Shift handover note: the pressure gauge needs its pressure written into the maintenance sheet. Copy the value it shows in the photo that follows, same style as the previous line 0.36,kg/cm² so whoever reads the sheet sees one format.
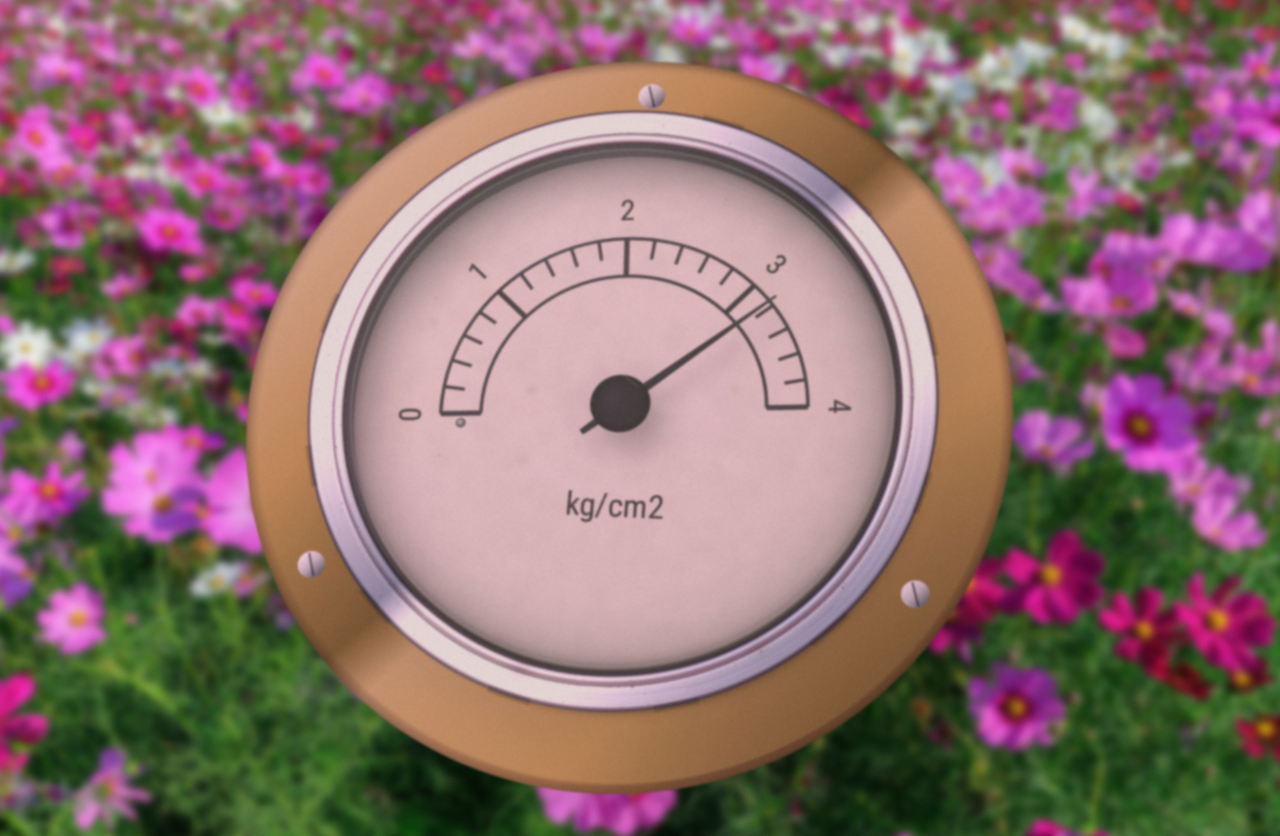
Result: 3.2,kg/cm²
